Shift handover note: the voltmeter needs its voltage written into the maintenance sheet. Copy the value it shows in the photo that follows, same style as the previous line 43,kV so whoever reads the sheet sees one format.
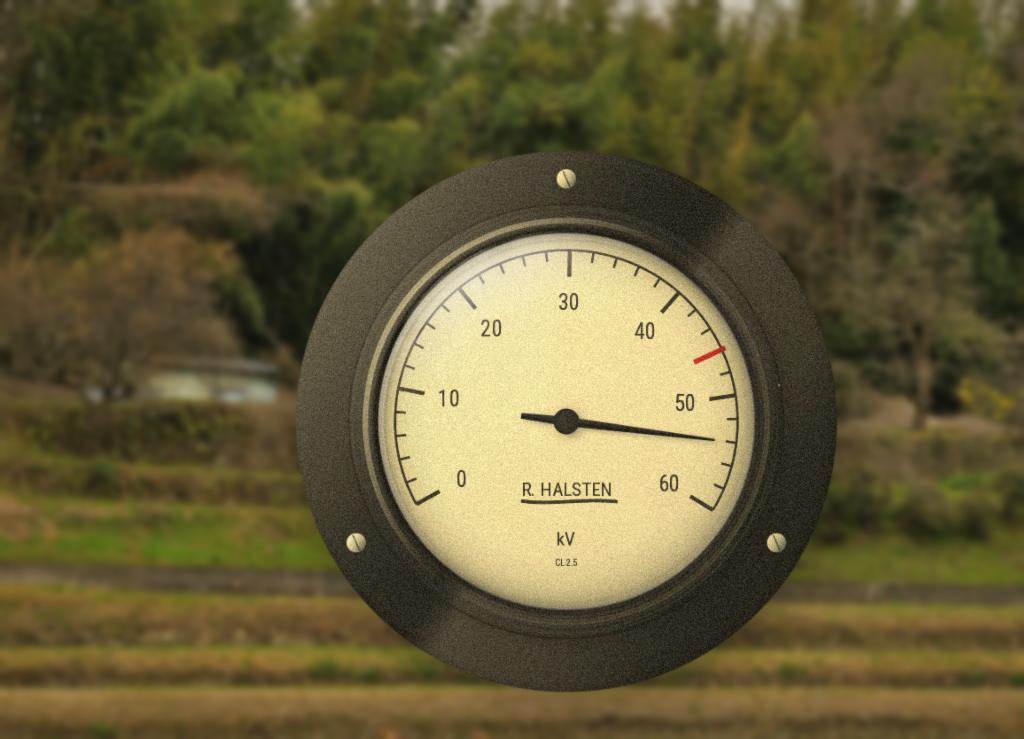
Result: 54,kV
